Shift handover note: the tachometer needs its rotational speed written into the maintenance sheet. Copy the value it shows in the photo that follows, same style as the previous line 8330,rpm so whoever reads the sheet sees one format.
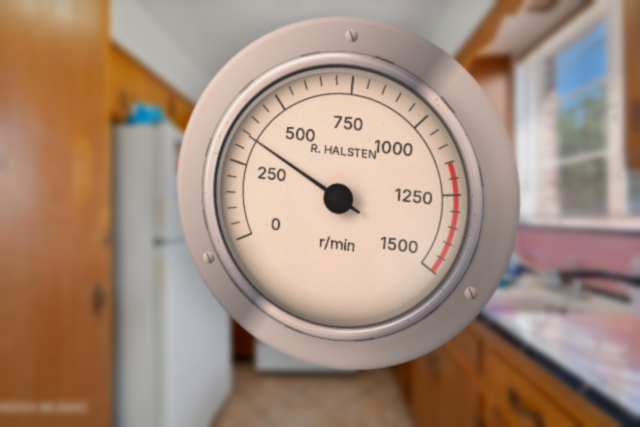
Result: 350,rpm
